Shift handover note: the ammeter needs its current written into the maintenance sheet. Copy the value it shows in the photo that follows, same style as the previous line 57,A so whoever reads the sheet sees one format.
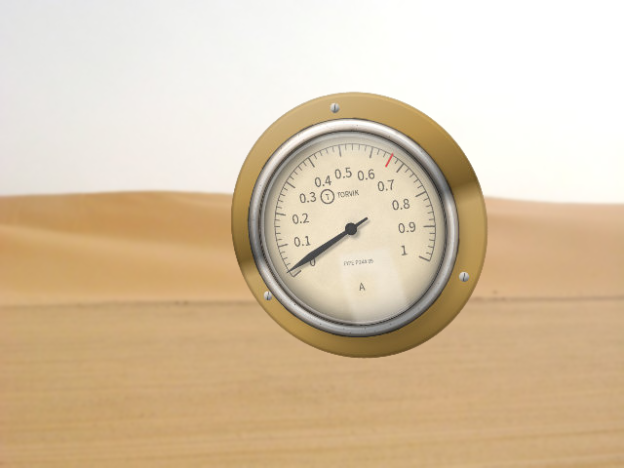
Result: 0.02,A
